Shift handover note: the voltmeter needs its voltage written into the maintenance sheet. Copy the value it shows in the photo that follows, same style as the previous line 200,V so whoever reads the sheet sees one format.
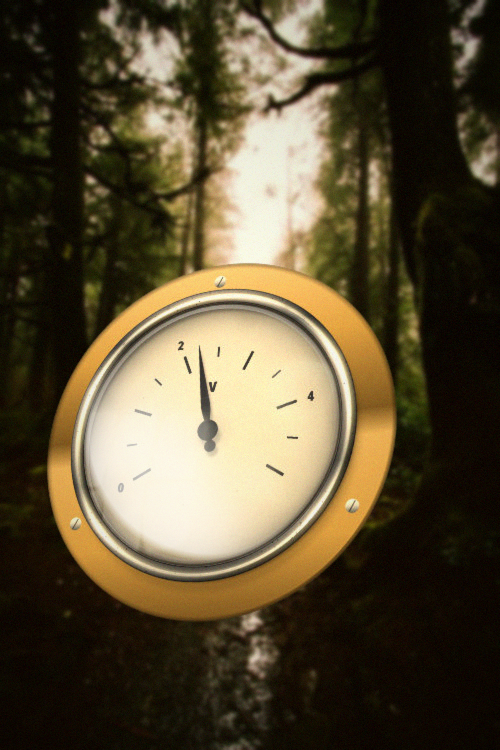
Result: 2.25,V
